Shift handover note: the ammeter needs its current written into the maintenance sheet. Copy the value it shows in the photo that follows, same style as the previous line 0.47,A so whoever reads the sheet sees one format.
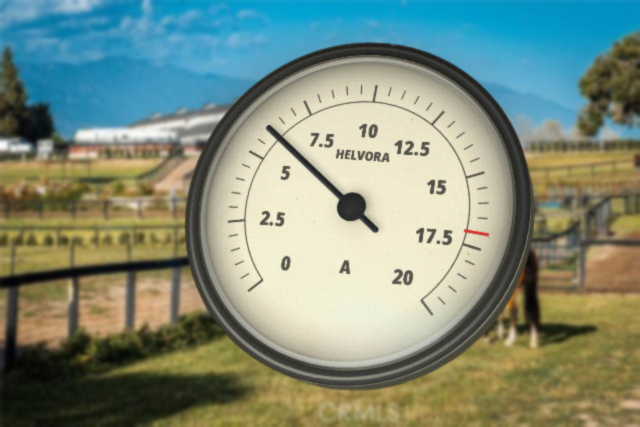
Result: 6,A
